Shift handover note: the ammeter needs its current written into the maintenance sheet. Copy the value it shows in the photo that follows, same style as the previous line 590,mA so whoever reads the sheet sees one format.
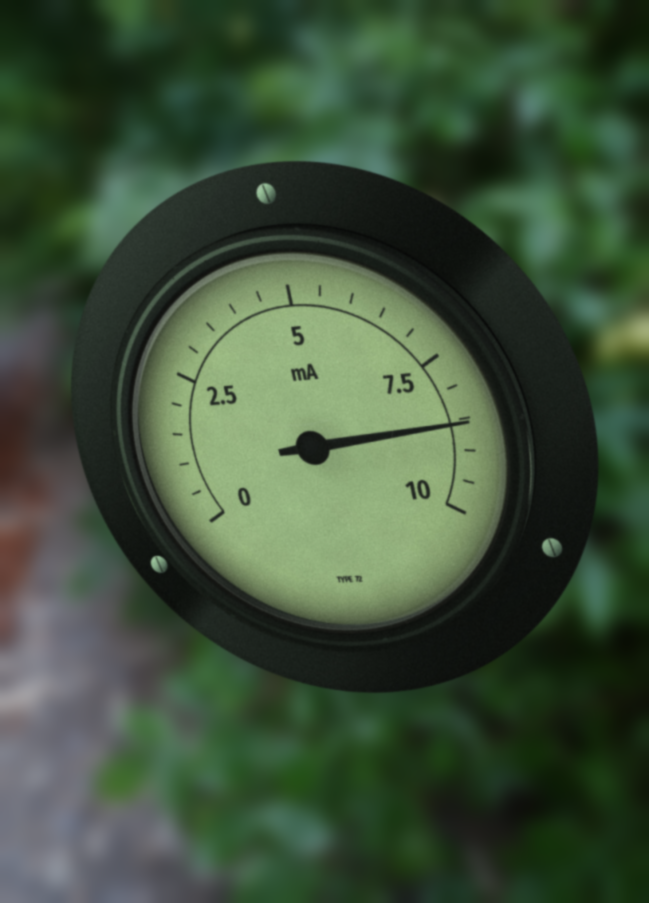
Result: 8.5,mA
